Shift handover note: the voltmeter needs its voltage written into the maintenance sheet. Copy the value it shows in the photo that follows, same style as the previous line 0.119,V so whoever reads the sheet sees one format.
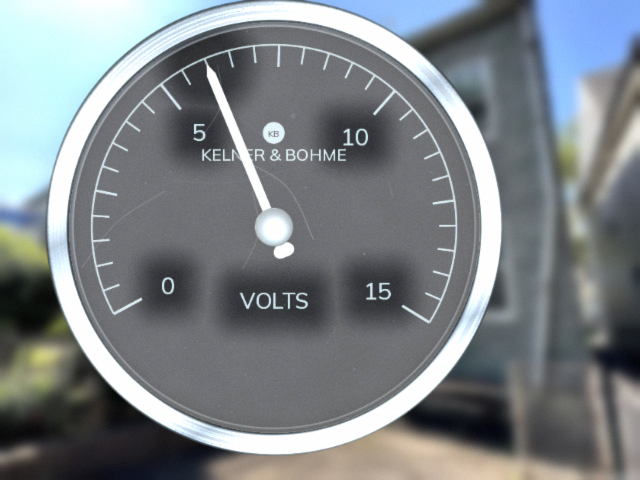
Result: 6,V
